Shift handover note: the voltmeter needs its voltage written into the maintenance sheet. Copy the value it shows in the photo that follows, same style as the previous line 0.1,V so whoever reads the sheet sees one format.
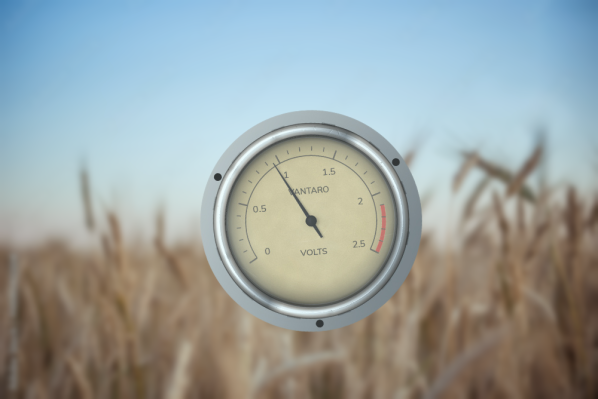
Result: 0.95,V
